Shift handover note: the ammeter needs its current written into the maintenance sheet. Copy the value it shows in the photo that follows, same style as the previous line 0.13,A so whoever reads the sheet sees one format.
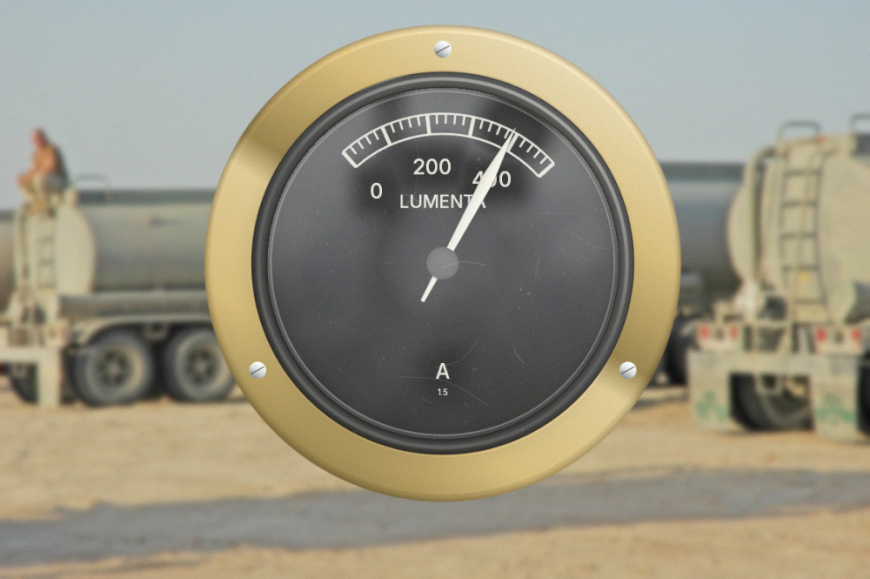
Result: 390,A
